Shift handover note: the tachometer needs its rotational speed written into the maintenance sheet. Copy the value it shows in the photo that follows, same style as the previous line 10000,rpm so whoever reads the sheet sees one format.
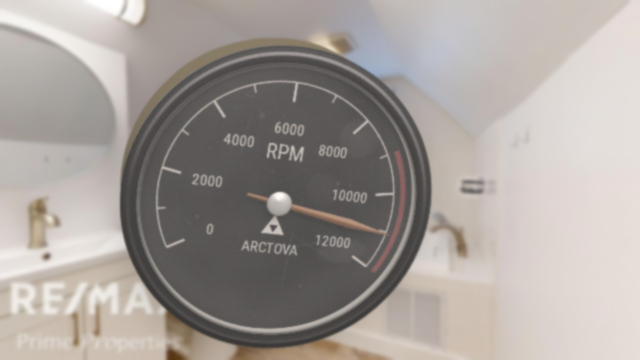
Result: 11000,rpm
